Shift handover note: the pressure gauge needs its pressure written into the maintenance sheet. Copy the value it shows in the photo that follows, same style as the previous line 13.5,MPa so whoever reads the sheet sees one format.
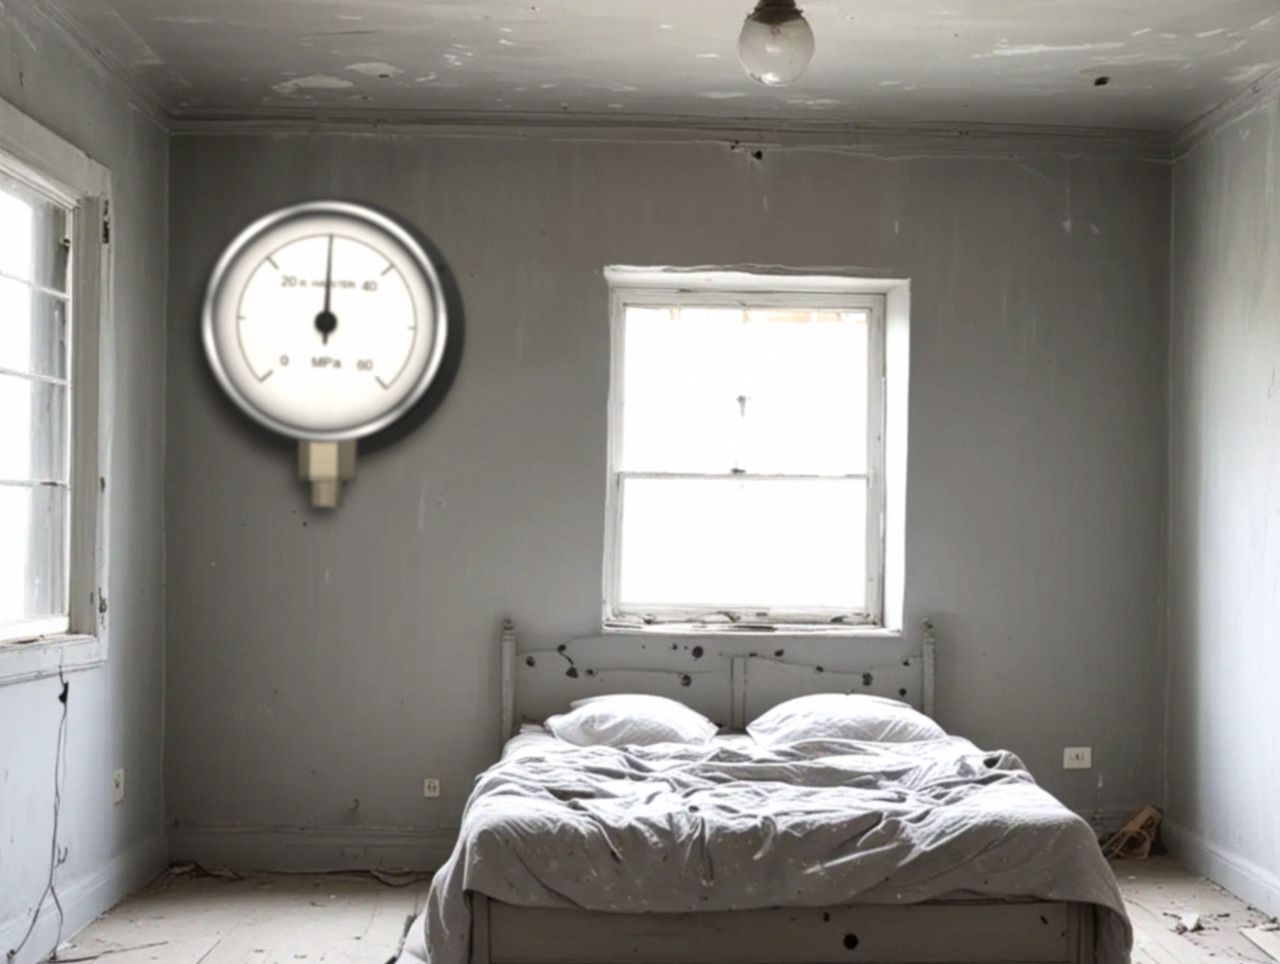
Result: 30,MPa
